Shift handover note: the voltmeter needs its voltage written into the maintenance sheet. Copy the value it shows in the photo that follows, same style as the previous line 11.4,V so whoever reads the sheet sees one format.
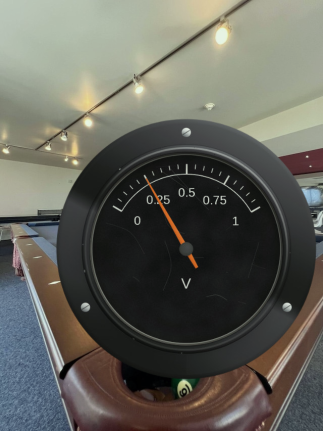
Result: 0.25,V
